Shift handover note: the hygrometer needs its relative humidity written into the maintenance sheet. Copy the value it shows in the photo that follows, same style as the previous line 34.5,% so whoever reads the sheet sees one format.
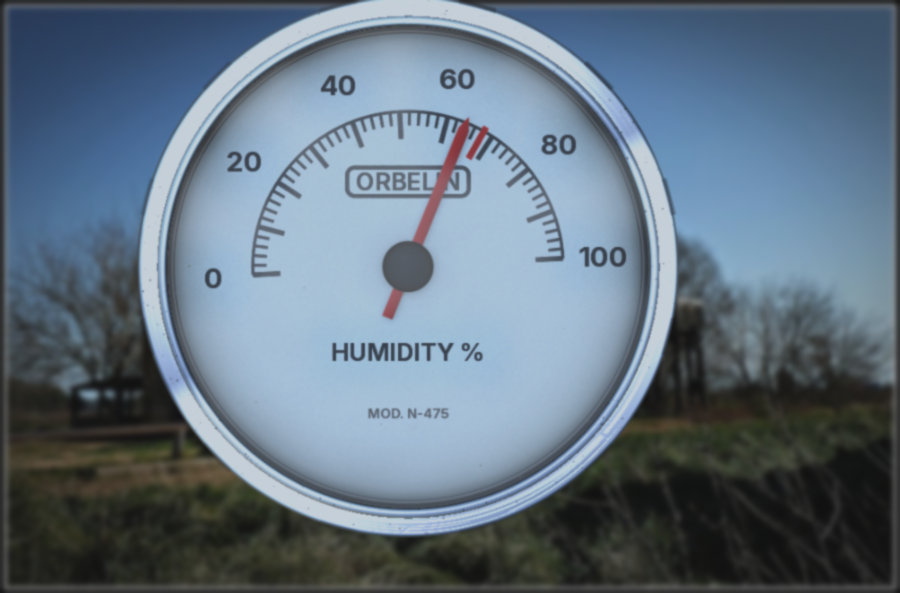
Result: 64,%
